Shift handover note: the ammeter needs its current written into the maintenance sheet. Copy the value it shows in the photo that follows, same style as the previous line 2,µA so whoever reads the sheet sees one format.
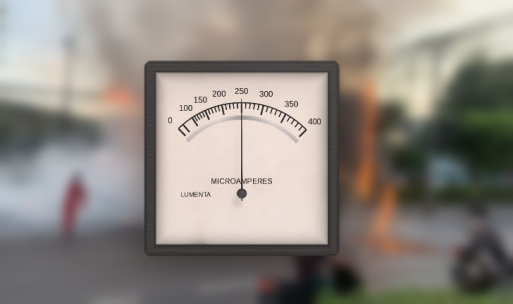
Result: 250,µA
